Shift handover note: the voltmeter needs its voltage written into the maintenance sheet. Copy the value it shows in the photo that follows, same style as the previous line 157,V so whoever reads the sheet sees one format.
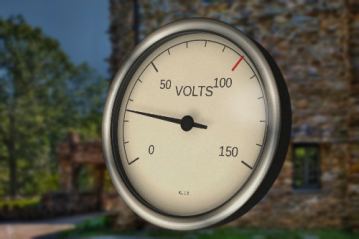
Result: 25,V
